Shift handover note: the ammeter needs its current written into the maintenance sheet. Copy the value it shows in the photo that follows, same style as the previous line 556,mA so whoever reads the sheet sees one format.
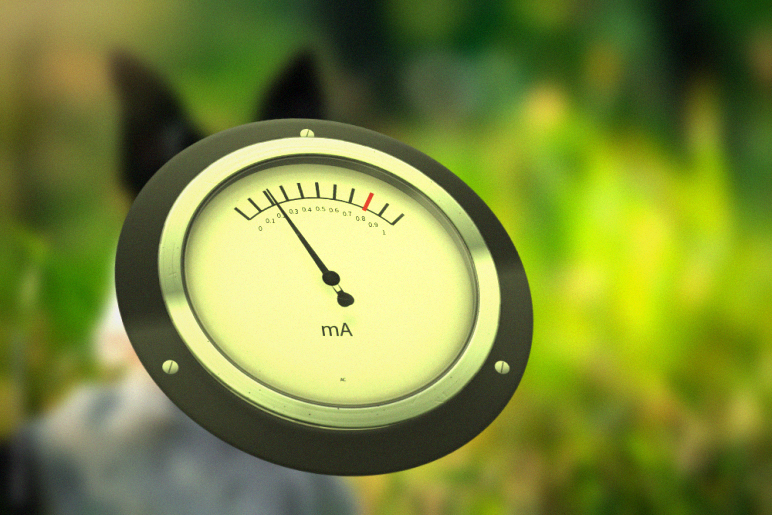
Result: 0.2,mA
